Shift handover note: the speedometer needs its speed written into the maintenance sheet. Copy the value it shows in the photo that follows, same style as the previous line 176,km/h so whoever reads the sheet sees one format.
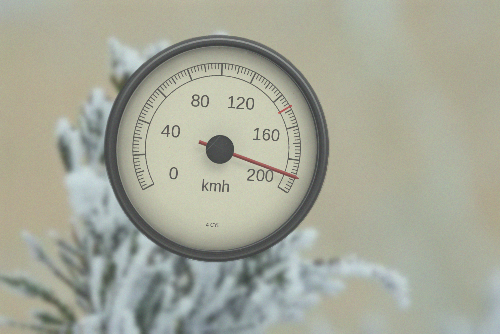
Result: 190,km/h
